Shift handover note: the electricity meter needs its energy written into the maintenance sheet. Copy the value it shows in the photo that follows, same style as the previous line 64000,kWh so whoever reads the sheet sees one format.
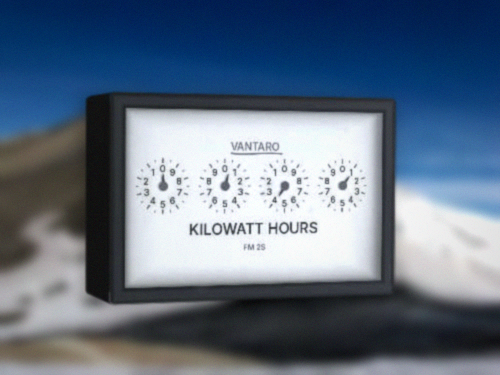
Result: 41,kWh
